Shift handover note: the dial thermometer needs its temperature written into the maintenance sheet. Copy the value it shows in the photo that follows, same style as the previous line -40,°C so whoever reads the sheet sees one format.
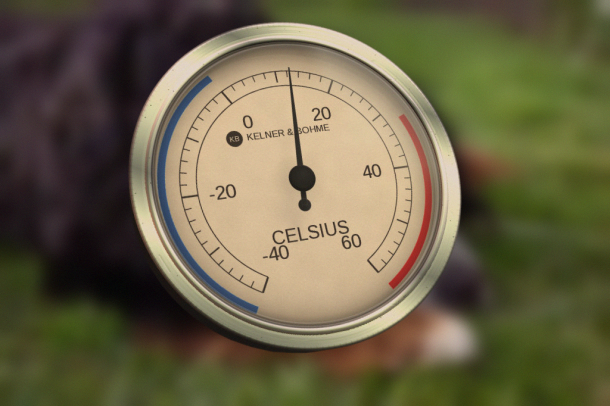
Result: 12,°C
